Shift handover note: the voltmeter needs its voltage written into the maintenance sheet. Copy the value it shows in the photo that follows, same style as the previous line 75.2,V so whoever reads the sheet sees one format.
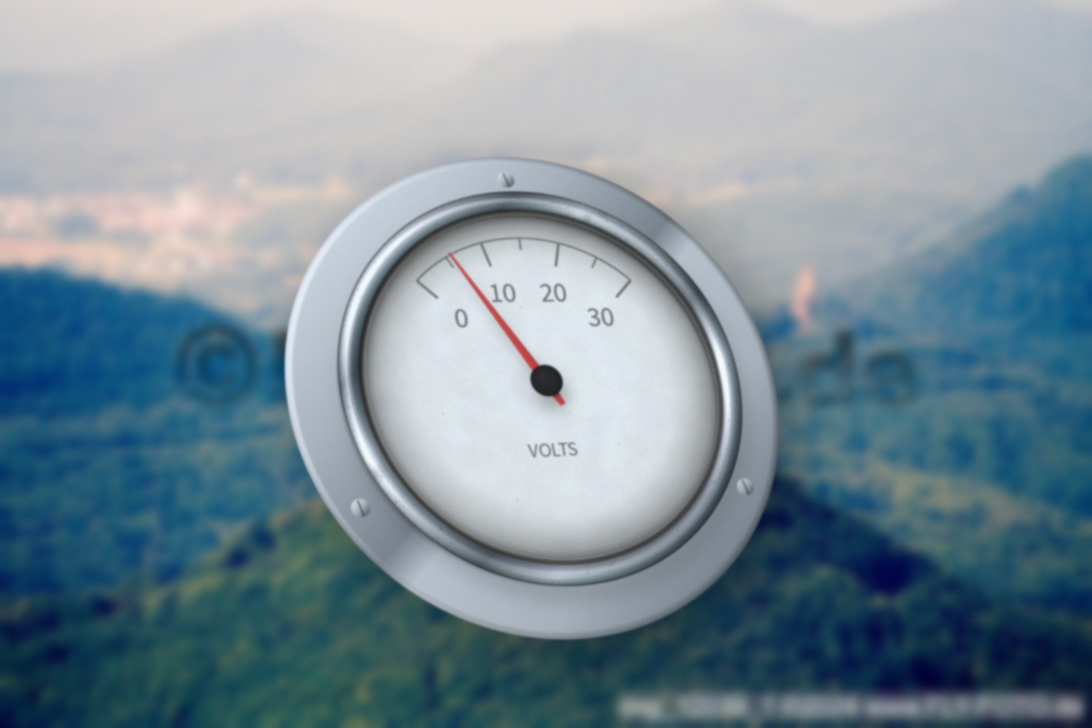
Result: 5,V
